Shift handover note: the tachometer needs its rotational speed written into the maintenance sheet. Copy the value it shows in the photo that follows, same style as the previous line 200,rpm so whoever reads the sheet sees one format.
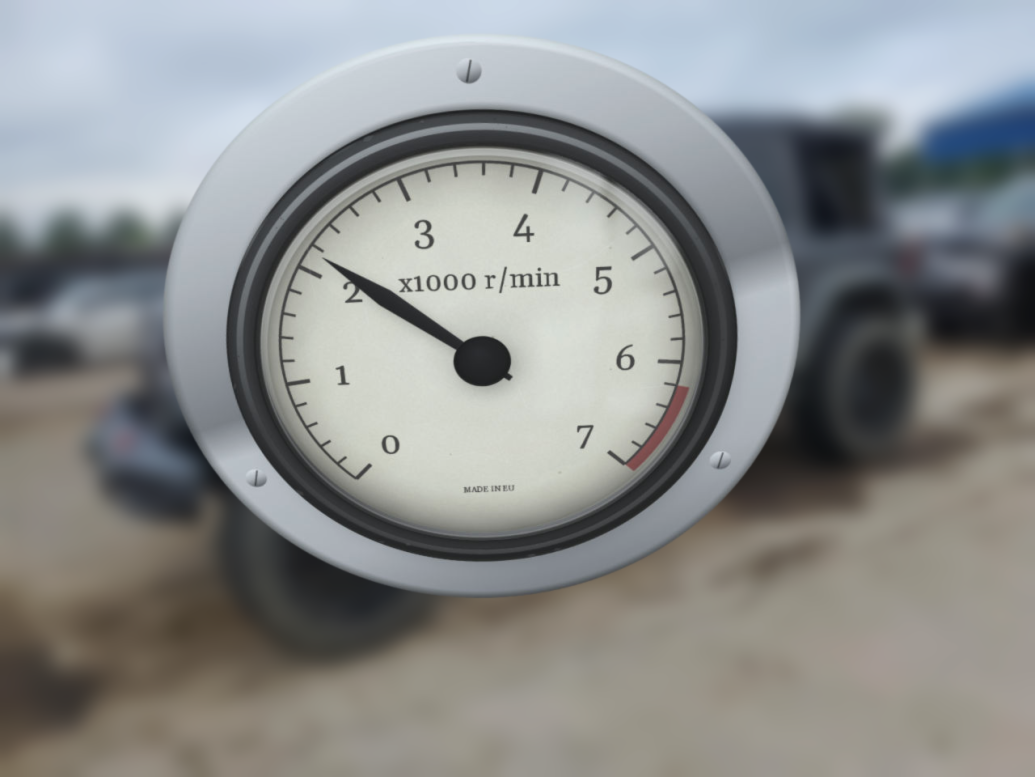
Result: 2200,rpm
